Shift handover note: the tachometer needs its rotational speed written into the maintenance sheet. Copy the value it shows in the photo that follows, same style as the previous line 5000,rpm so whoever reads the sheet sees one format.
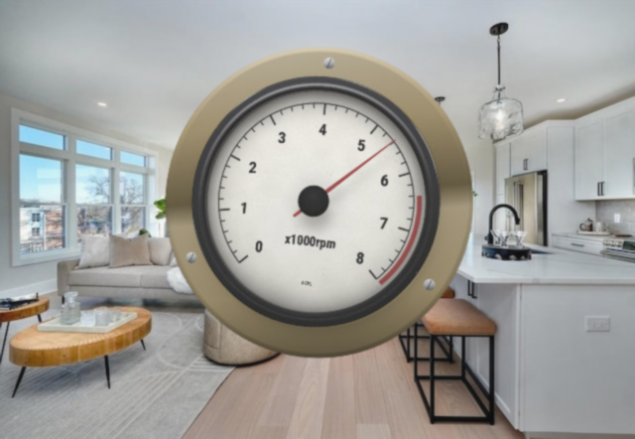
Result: 5400,rpm
